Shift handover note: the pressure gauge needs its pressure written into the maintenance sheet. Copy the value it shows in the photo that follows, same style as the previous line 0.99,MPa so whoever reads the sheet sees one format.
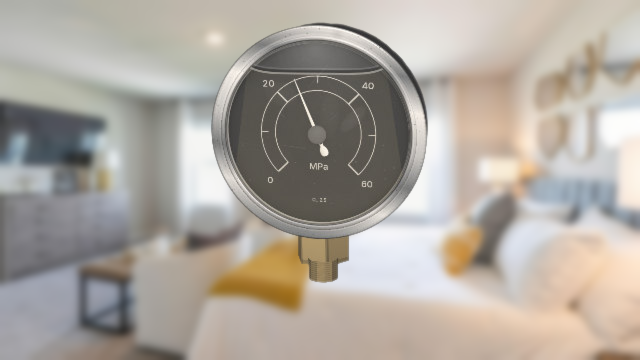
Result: 25,MPa
